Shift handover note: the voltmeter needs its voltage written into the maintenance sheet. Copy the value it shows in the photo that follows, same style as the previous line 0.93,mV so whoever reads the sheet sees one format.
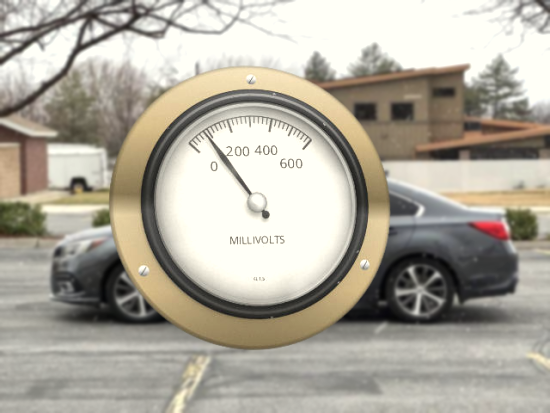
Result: 80,mV
